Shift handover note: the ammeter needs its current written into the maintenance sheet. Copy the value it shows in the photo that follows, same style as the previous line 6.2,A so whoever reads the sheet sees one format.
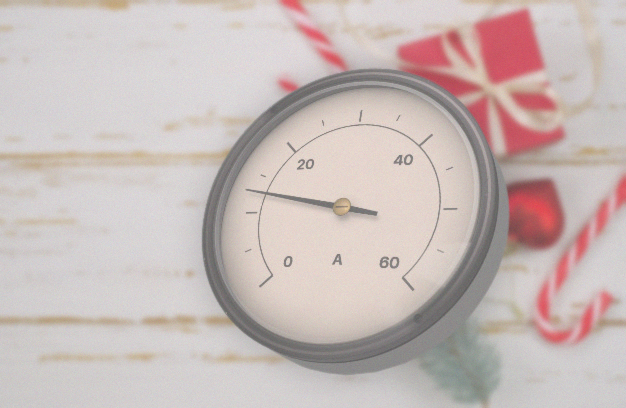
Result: 12.5,A
